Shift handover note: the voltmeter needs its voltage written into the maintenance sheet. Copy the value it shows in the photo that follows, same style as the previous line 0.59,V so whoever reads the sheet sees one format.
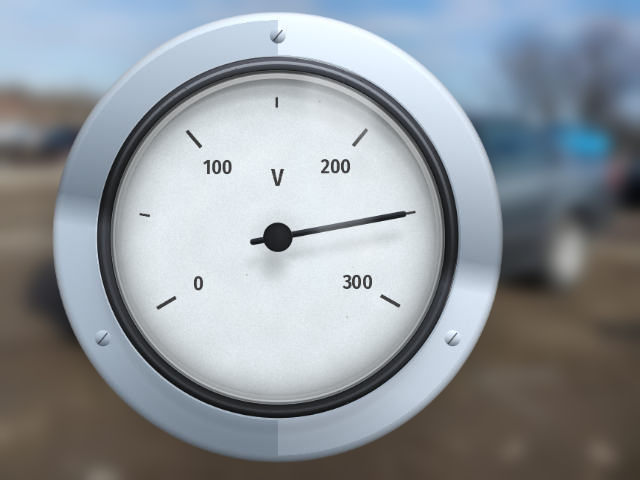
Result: 250,V
